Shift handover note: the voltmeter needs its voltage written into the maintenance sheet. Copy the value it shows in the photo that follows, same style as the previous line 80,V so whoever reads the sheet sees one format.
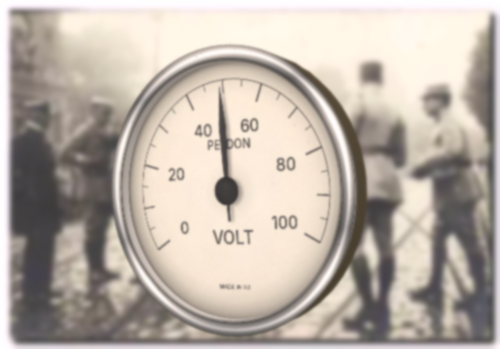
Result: 50,V
